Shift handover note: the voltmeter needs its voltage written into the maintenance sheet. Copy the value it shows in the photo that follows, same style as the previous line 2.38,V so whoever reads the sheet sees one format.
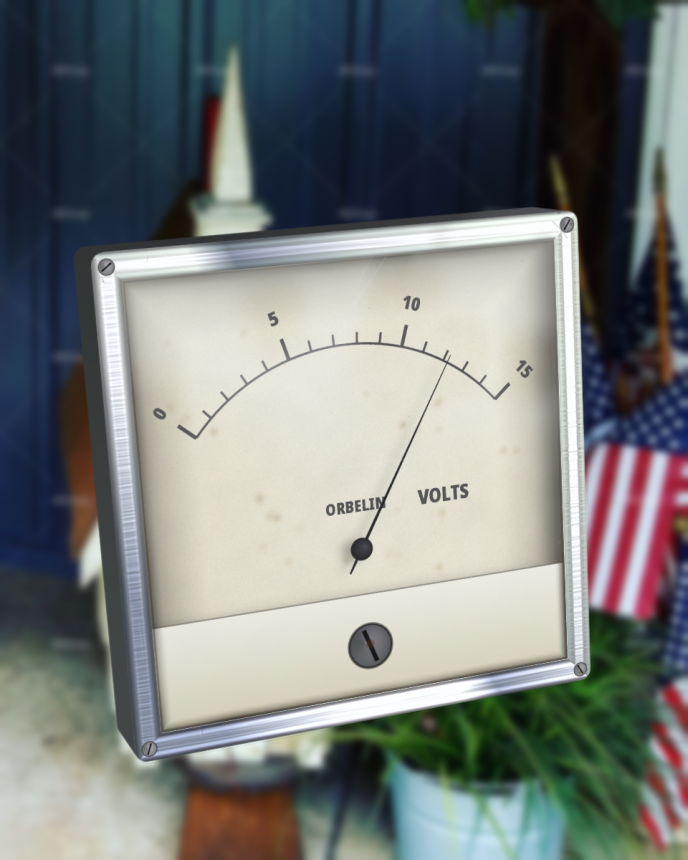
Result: 12,V
